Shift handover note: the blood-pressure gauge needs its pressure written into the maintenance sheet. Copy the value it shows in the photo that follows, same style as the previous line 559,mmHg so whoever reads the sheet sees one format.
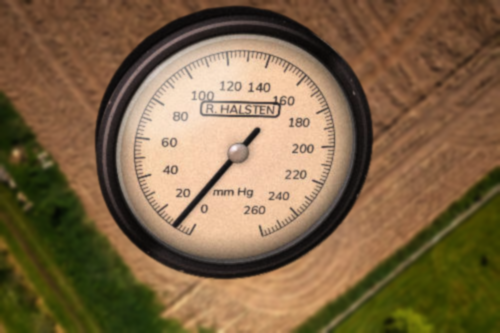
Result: 10,mmHg
